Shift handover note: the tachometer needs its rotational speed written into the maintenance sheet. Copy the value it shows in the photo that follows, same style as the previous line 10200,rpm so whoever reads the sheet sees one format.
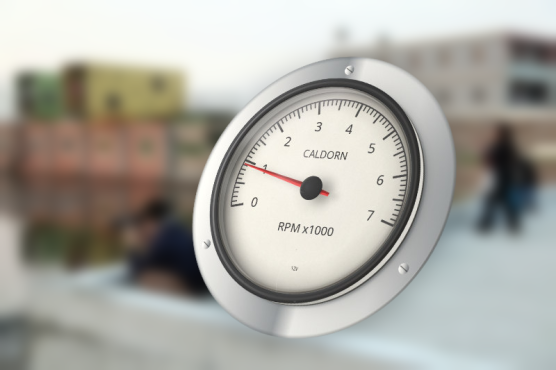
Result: 900,rpm
